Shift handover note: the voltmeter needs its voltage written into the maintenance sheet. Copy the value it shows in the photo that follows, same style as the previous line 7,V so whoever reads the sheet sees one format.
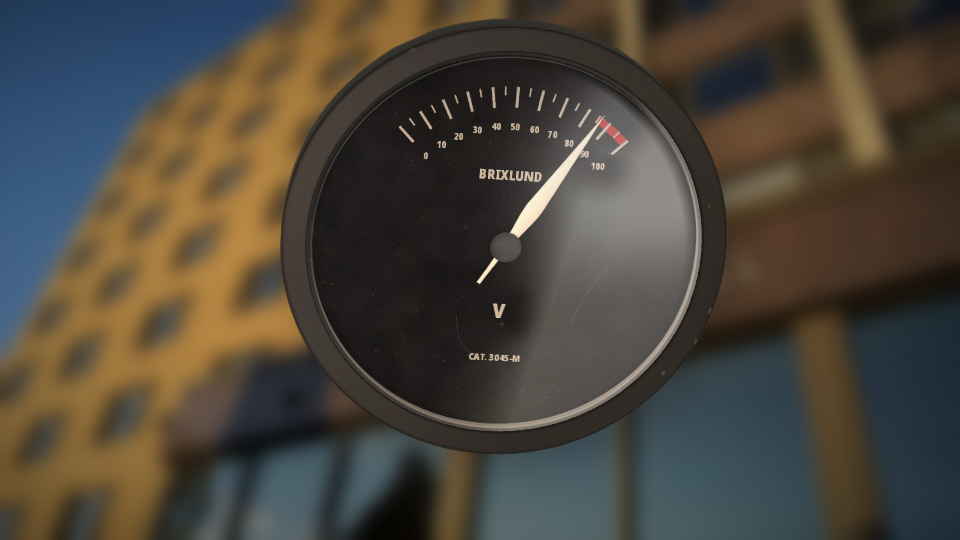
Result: 85,V
